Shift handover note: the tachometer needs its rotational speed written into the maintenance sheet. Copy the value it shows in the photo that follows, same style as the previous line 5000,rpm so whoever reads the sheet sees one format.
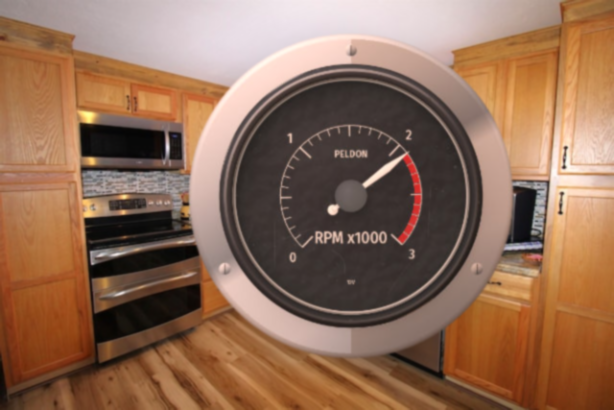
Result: 2100,rpm
